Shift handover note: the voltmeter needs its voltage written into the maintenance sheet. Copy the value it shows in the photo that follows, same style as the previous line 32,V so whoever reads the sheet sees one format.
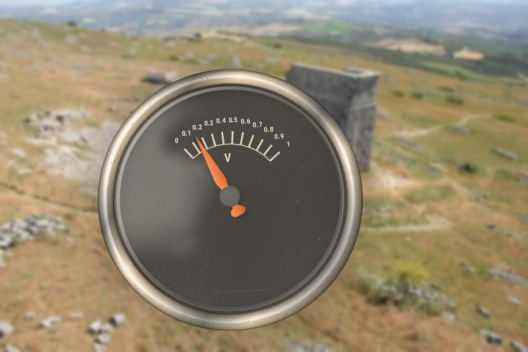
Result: 0.15,V
